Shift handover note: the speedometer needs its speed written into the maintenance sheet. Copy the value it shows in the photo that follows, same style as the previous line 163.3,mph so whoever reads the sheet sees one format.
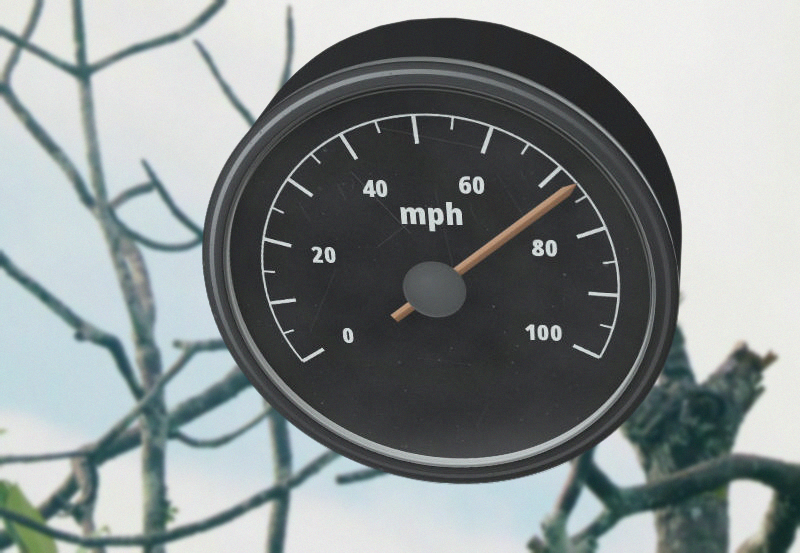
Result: 72.5,mph
